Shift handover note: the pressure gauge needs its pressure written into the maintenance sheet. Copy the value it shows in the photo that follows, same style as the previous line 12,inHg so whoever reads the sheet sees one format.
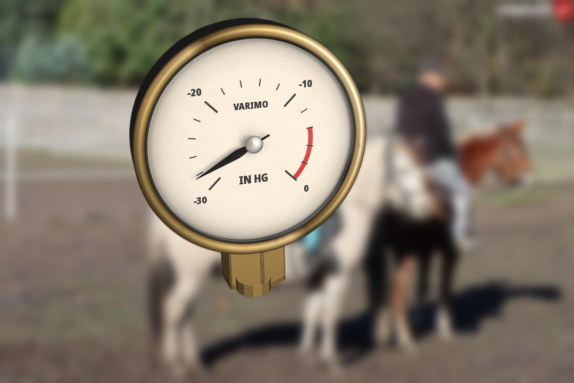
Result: -28,inHg
